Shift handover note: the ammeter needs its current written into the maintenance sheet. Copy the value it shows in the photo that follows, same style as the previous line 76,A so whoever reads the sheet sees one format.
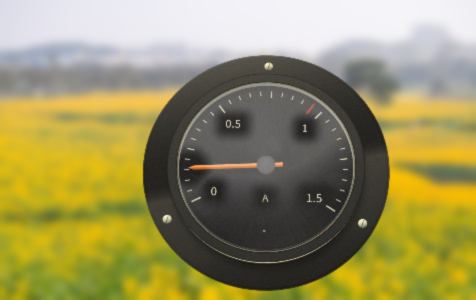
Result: 0.15,A
